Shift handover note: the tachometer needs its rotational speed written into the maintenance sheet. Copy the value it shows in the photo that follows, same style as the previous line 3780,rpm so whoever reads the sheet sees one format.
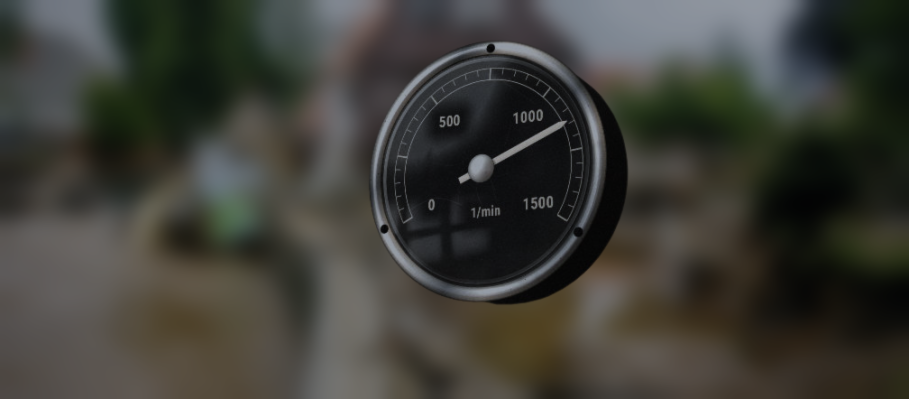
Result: 1150,rpm
